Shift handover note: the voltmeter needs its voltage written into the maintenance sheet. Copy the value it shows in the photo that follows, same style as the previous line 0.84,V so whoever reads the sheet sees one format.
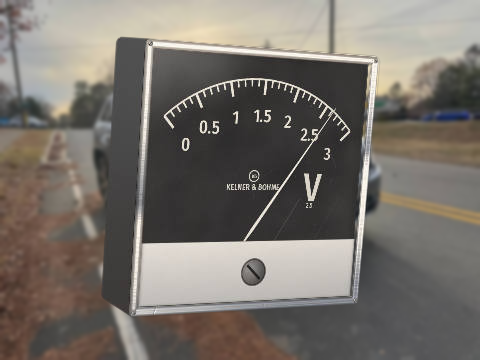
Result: 2.6,V
